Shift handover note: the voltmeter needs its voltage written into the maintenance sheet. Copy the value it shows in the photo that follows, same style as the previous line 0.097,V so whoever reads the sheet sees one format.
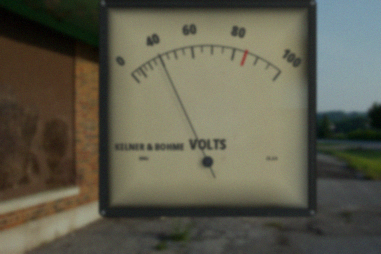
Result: 40,V
